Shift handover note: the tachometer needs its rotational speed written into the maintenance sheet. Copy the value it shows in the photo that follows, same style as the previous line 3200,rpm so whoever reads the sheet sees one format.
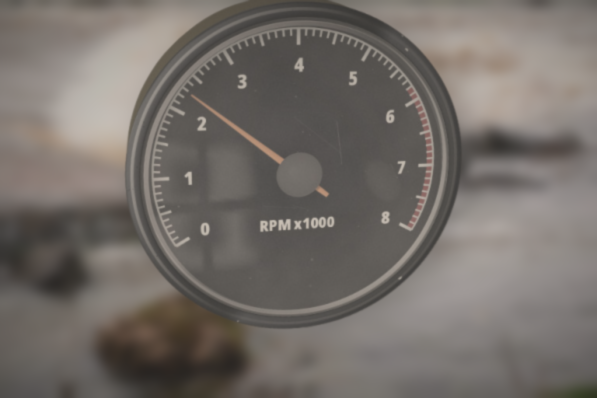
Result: 2300,rpm
